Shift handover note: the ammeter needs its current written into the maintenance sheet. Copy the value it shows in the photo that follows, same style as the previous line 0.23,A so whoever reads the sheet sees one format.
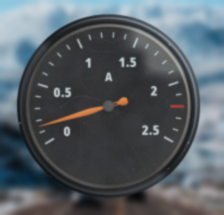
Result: 0.15,A
